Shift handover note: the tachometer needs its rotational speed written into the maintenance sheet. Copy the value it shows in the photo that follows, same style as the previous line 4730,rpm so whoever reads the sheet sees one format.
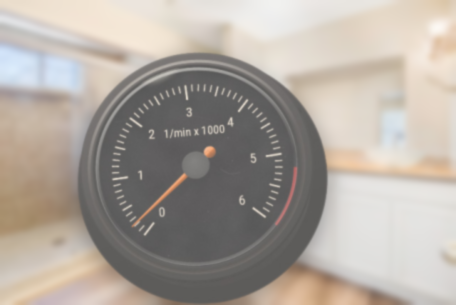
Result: 200,rpm
